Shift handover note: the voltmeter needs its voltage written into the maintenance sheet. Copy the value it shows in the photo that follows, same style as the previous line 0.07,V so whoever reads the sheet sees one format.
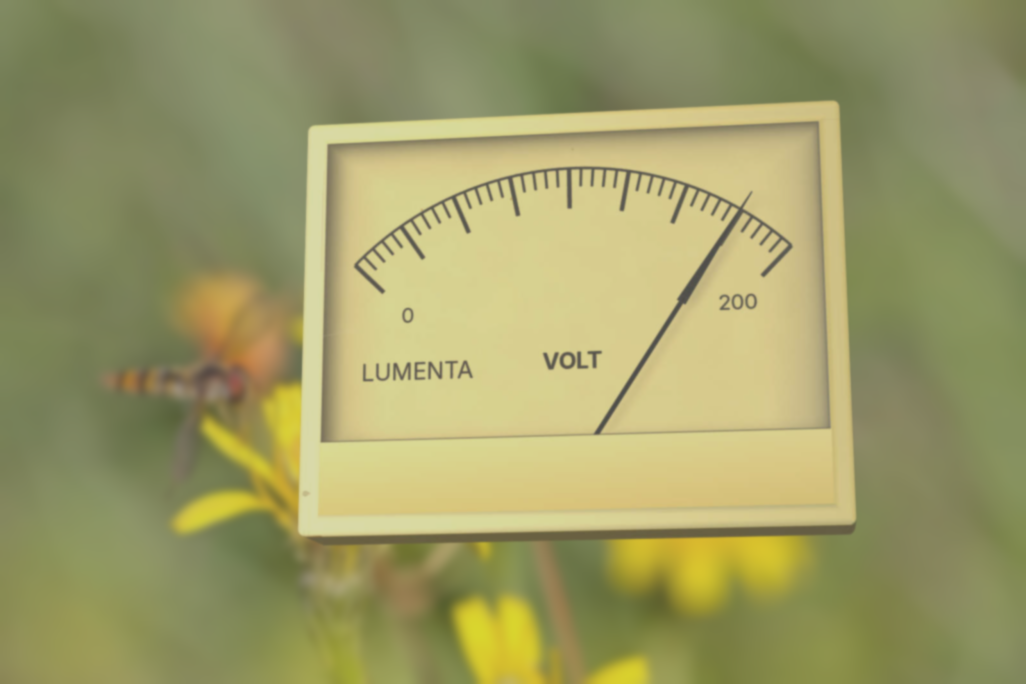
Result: 175,V
